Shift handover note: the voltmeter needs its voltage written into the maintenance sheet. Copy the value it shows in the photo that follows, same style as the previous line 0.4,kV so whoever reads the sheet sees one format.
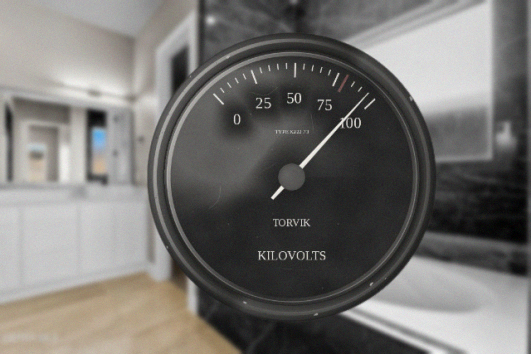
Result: 95,kV
